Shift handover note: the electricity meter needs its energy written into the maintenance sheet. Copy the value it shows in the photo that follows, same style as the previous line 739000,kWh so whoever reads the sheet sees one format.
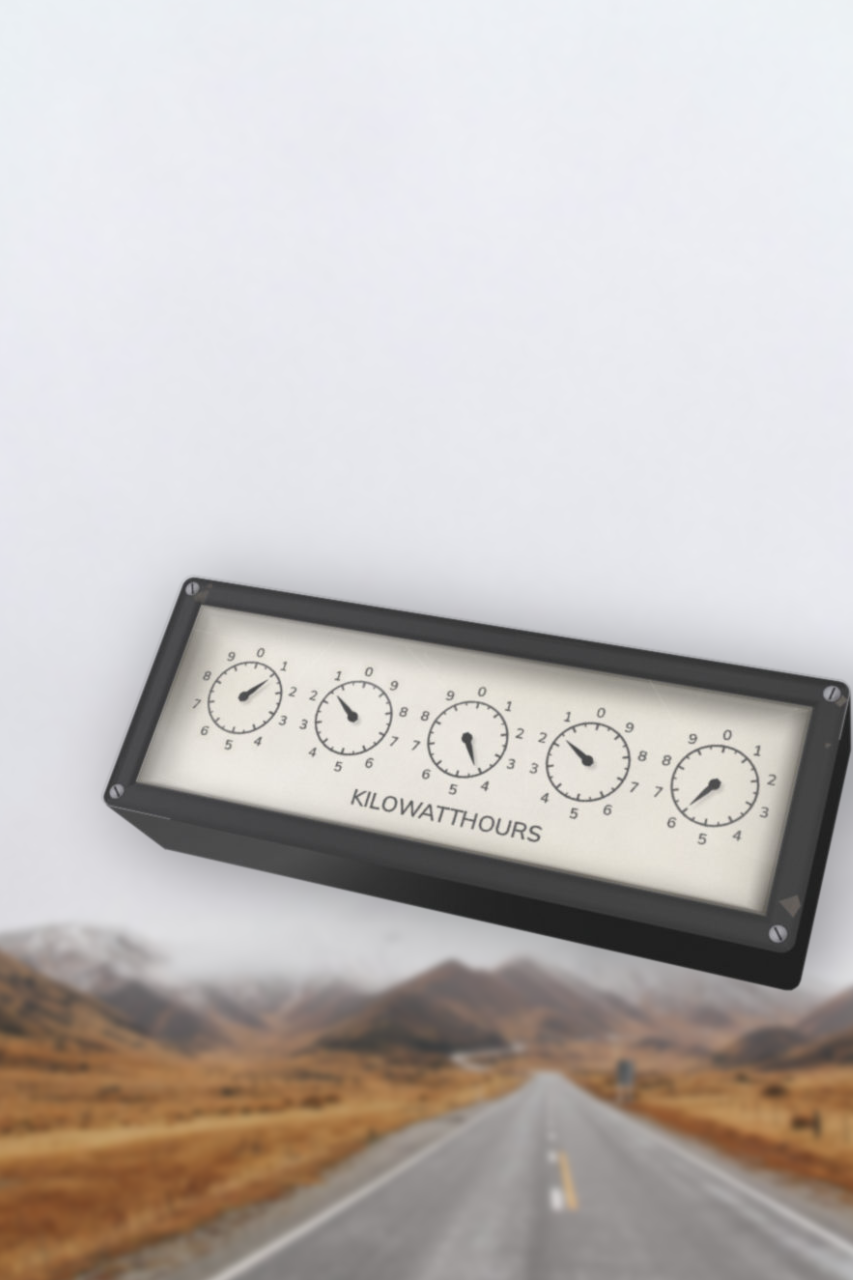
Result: 11416,kWh
